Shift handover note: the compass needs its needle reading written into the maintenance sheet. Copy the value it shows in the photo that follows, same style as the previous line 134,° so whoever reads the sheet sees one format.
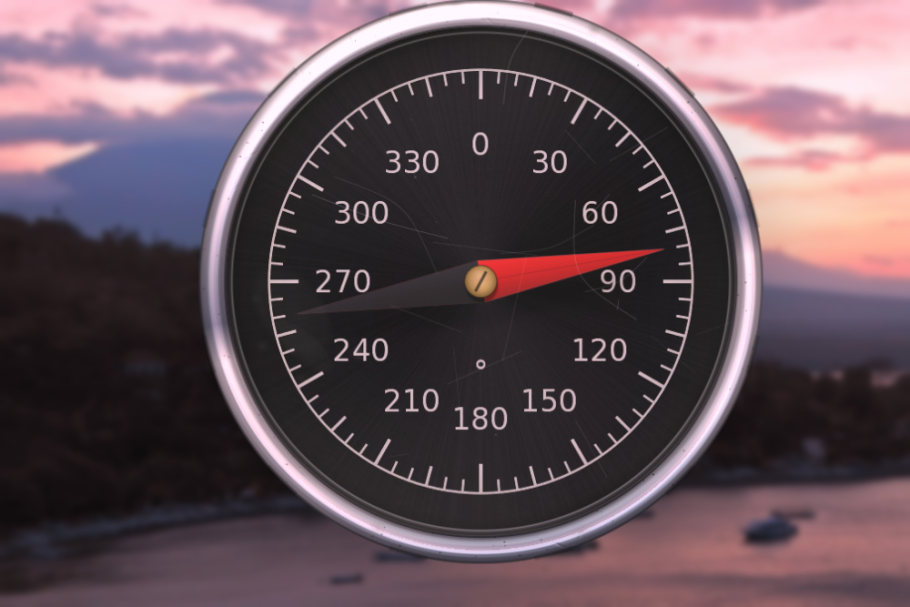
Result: 80,°
